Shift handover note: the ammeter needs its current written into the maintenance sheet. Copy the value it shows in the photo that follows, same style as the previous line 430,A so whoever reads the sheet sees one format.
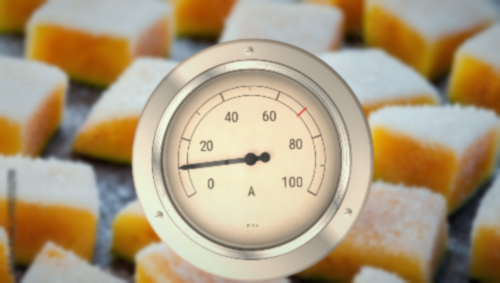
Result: 10,A
